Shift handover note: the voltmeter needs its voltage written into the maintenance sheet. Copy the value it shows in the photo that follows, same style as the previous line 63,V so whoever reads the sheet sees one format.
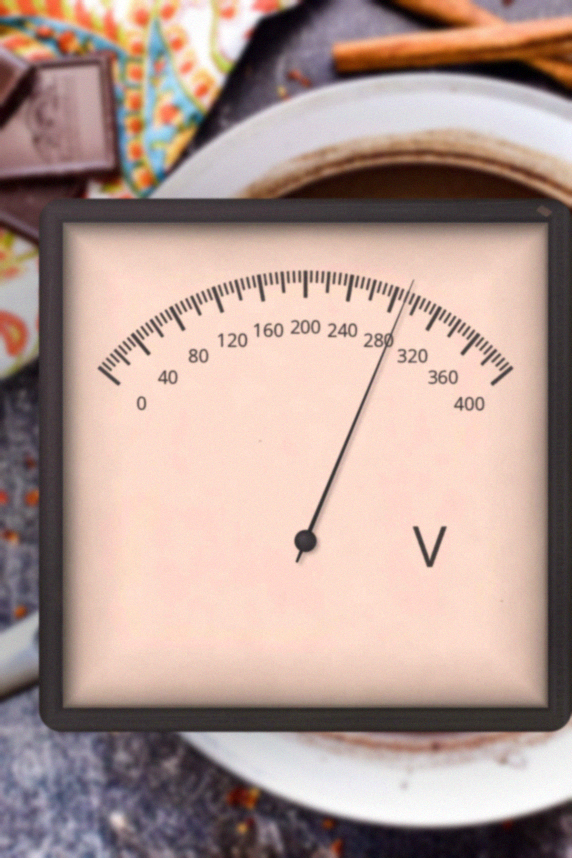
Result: 290,V
